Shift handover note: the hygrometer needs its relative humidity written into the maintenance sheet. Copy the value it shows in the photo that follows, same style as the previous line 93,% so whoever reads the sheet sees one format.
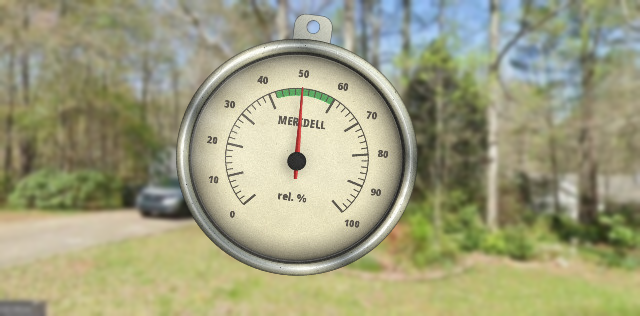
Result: 50,%
